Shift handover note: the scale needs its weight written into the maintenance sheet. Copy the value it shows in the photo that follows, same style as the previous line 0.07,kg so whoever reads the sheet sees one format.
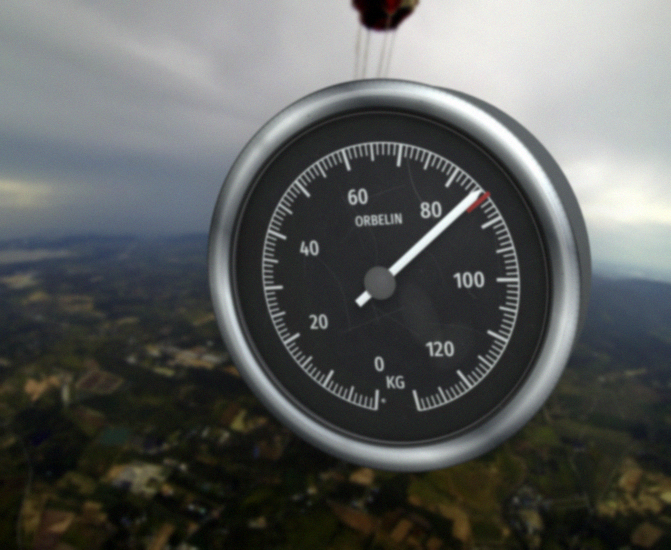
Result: 85,kg
